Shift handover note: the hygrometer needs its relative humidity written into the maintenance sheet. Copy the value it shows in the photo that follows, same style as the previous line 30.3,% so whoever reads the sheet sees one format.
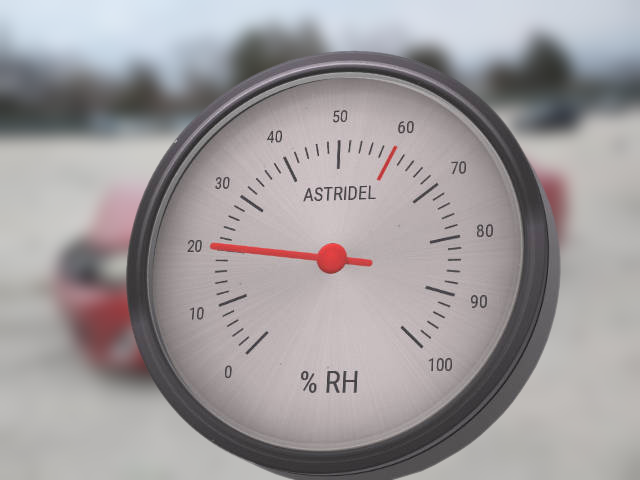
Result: 20,%
